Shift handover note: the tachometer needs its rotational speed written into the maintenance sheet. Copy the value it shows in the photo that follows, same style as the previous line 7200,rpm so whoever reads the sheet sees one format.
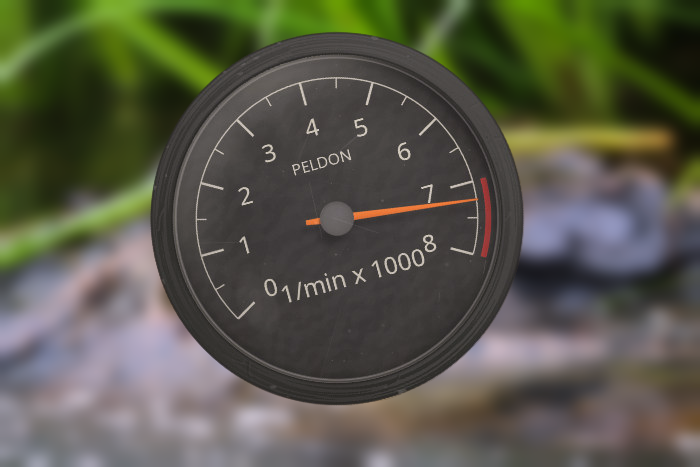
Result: 7250,rpm
